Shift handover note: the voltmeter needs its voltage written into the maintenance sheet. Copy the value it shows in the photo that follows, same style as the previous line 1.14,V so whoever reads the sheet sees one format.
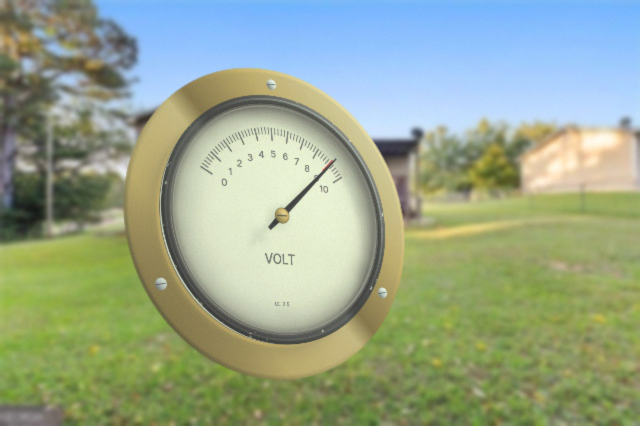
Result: 9,V
